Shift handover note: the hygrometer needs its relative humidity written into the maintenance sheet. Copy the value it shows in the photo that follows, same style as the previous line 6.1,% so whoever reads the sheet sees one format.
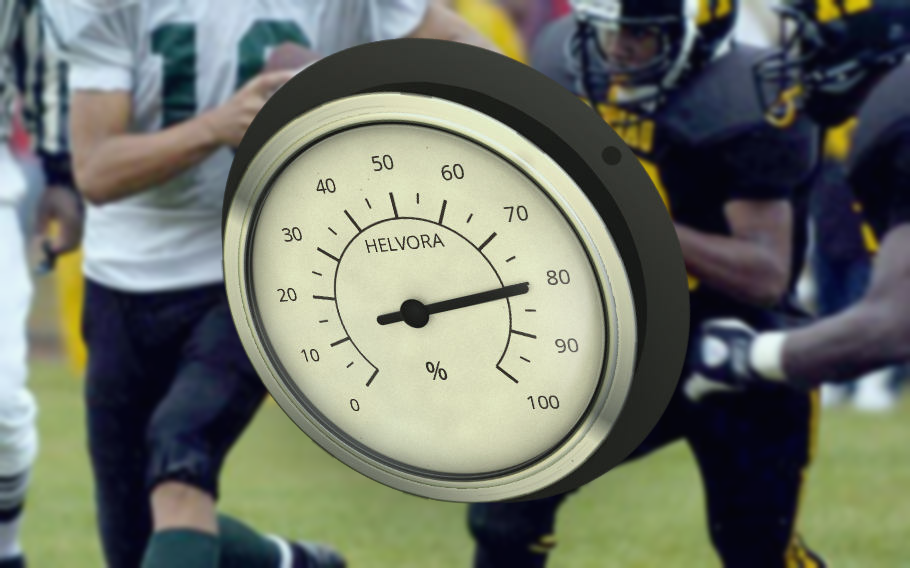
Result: 80,%
